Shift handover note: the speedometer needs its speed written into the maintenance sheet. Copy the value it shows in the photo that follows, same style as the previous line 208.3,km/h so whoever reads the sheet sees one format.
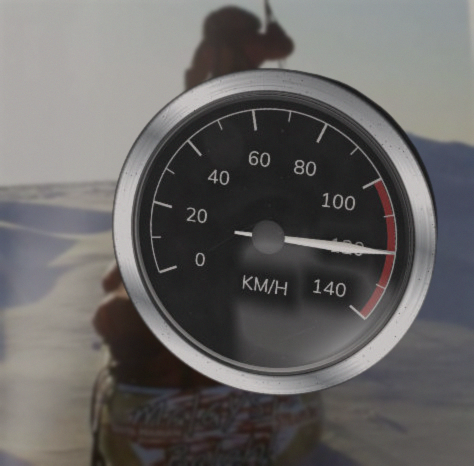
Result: 120,km/h
